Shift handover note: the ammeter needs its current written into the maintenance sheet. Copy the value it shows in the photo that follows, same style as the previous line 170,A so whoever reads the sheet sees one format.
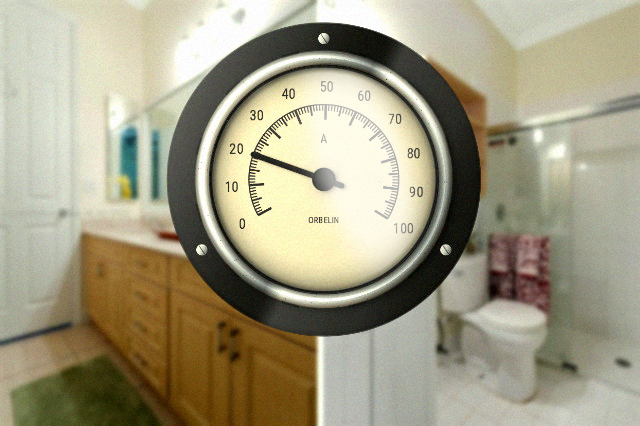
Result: 20,A
